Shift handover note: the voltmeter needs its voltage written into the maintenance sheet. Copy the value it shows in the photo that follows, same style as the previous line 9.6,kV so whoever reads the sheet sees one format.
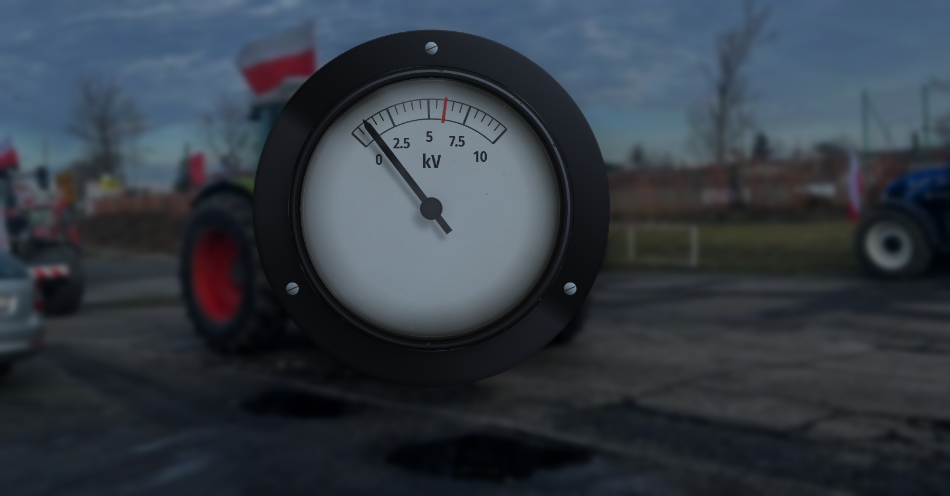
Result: 1,kV
